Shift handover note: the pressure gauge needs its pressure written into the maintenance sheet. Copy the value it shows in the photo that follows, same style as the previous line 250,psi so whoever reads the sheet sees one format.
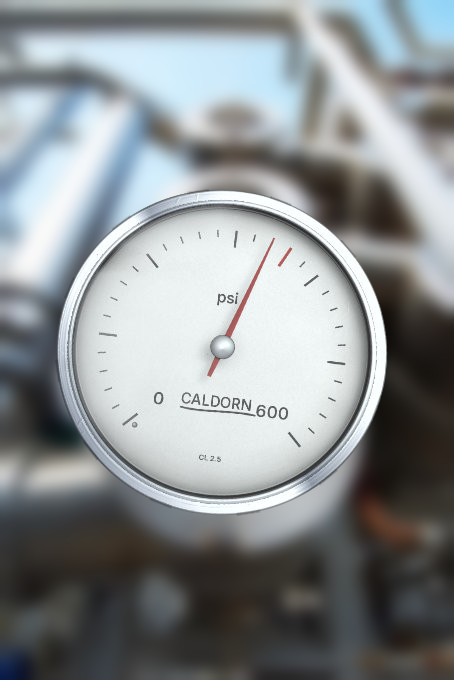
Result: 340,psi
